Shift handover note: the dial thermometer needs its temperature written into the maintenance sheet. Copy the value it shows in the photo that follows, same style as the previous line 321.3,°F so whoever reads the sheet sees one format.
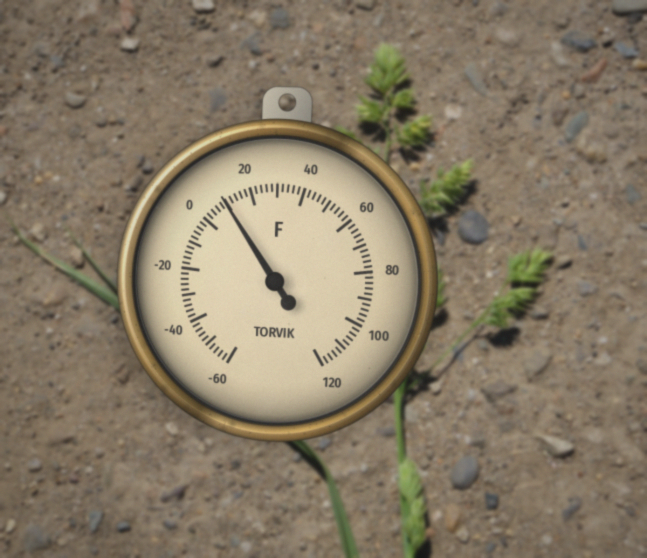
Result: 10,°F
